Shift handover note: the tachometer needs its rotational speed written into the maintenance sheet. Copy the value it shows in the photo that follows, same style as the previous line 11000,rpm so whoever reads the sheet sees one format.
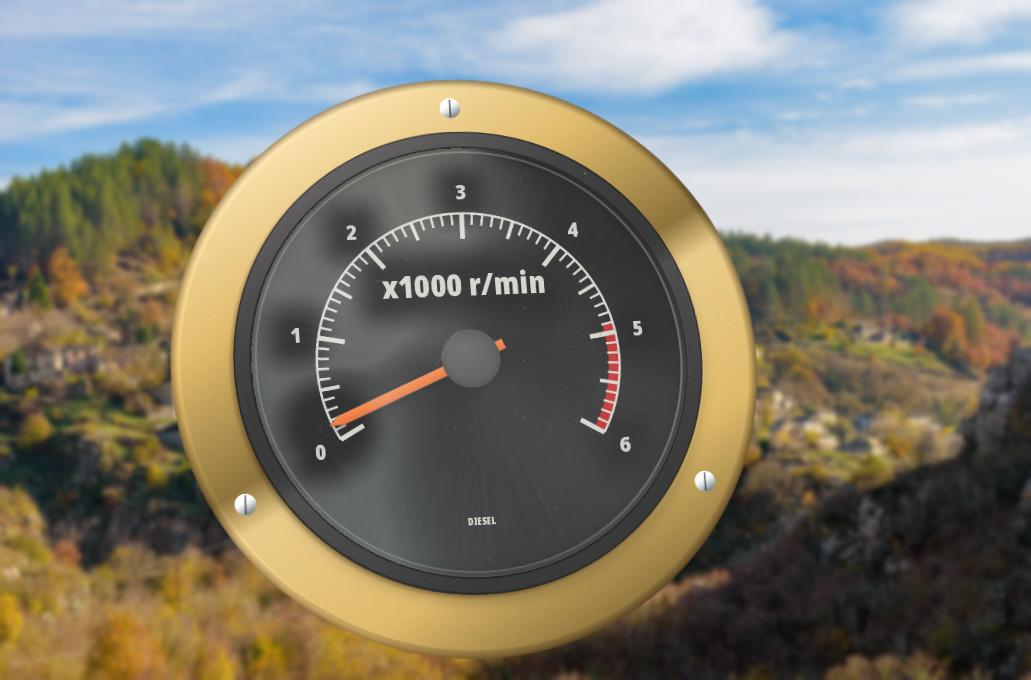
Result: 150,rpm
